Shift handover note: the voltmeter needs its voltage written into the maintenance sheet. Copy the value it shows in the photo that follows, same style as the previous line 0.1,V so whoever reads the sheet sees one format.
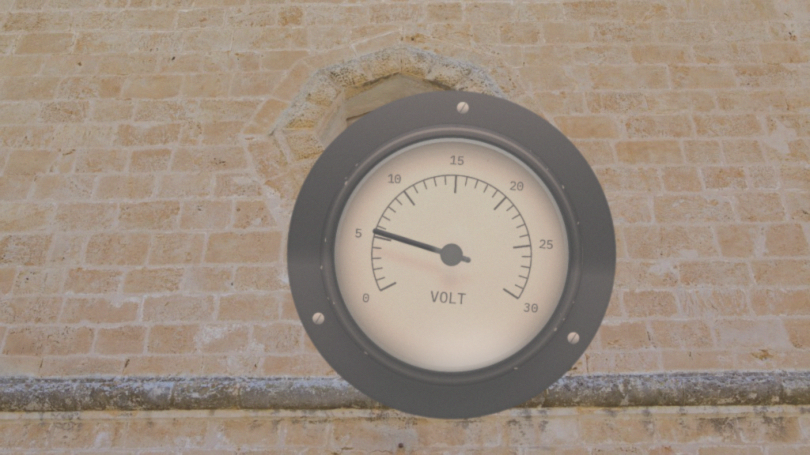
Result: 5.5,V
